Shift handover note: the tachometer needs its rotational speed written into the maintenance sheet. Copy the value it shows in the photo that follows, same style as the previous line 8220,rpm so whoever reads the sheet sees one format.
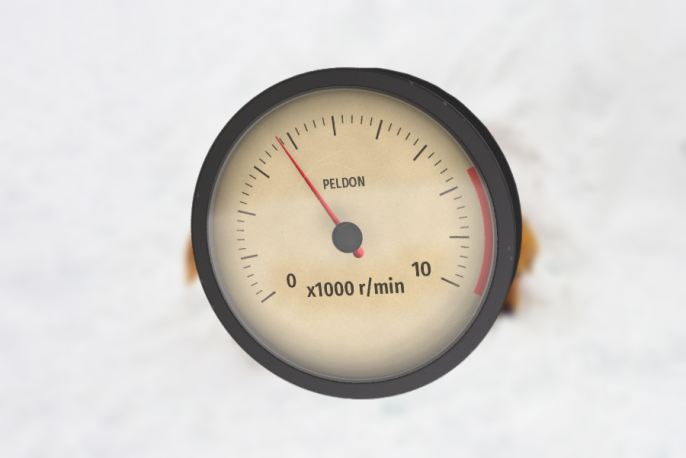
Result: 3800,rpm
